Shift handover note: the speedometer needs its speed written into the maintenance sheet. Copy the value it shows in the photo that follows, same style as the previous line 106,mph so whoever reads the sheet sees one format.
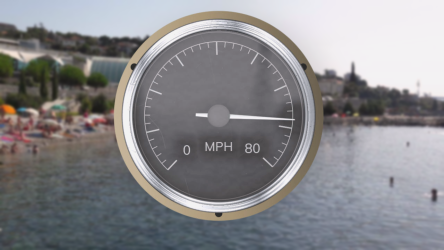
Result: 68,mph
